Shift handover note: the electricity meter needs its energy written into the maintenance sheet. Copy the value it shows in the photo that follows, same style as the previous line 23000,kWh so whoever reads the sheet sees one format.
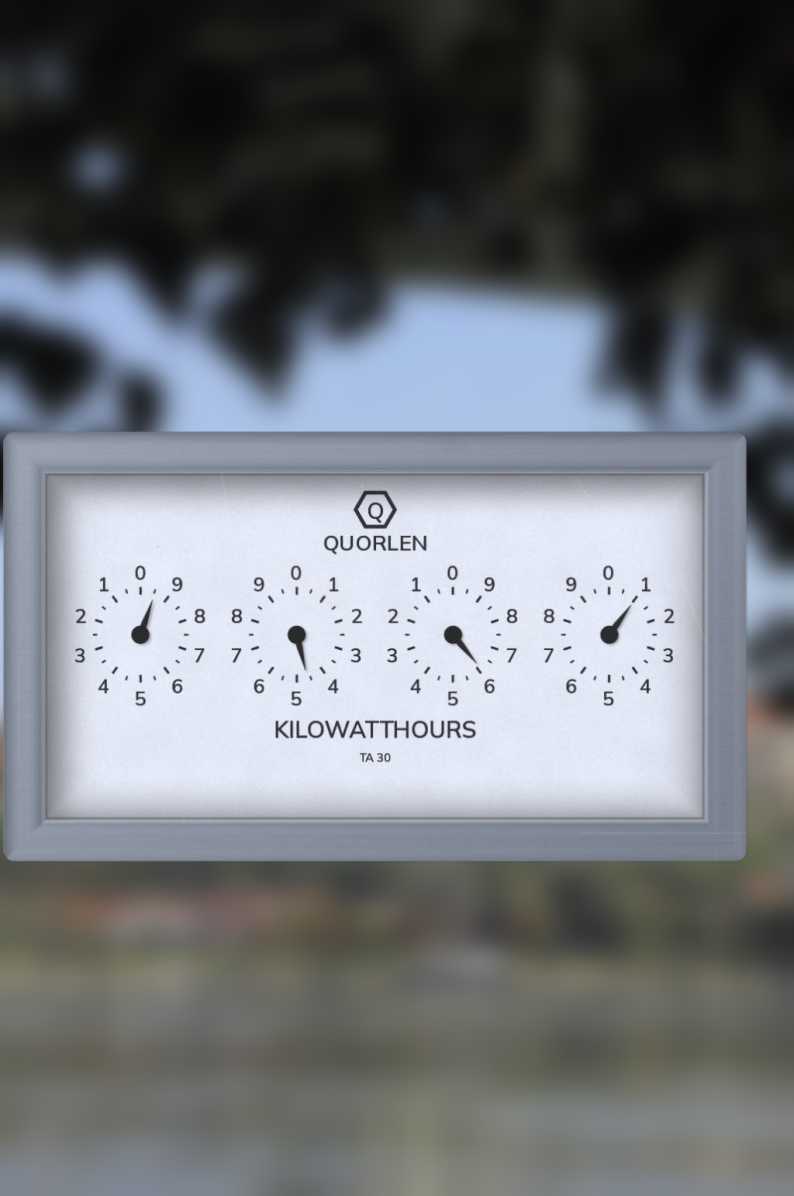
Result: 9461,kWh
